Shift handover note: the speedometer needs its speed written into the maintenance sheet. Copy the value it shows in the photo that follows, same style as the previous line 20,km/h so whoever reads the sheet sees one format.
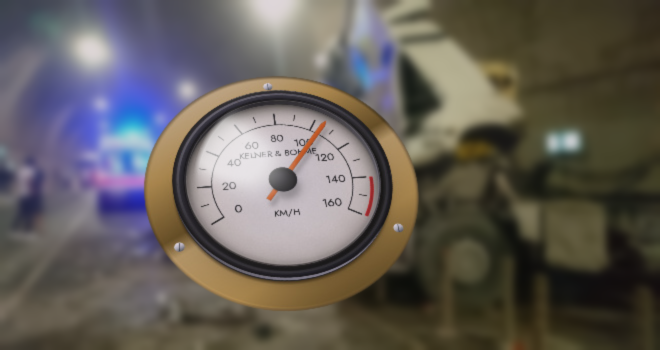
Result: 105,km/h
